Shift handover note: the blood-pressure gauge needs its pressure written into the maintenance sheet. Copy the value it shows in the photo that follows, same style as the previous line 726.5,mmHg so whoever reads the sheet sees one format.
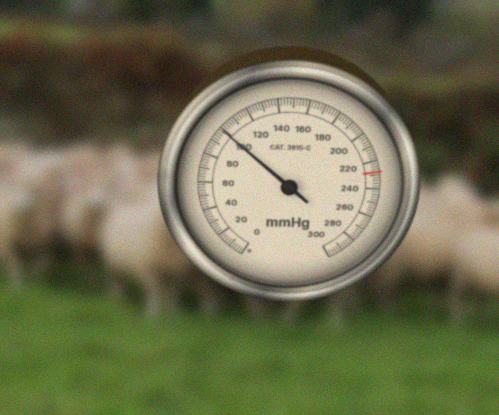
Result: 100,mmHg
